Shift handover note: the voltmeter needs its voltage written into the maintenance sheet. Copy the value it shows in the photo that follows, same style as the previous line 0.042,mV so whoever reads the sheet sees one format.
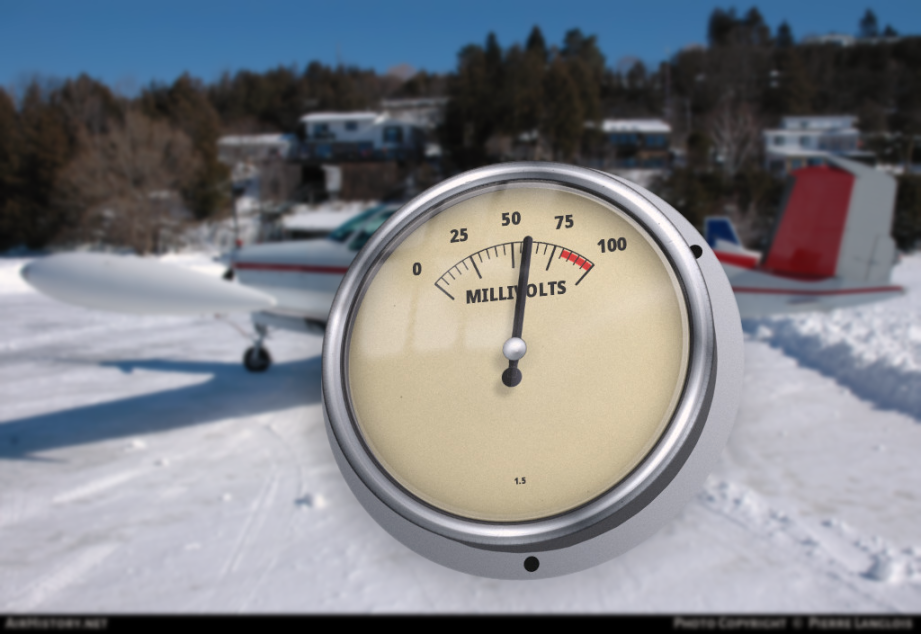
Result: 60,mV
